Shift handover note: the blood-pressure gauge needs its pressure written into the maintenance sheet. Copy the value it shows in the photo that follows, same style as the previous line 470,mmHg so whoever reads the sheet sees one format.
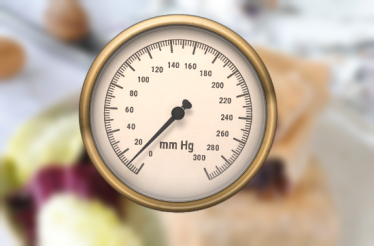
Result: 10,mmHg
